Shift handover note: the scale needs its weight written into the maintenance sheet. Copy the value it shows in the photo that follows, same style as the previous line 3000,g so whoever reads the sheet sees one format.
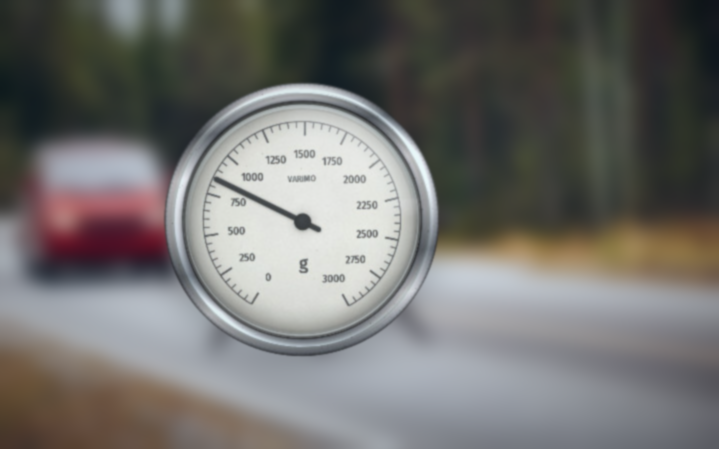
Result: 850,g
